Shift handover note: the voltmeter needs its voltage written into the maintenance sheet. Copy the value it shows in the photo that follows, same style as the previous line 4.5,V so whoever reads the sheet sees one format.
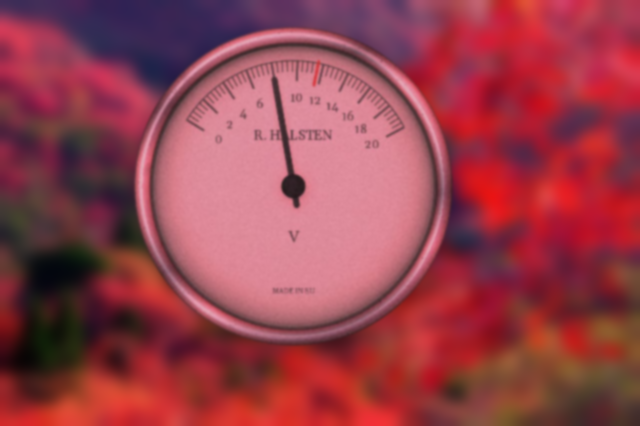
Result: 8,V
